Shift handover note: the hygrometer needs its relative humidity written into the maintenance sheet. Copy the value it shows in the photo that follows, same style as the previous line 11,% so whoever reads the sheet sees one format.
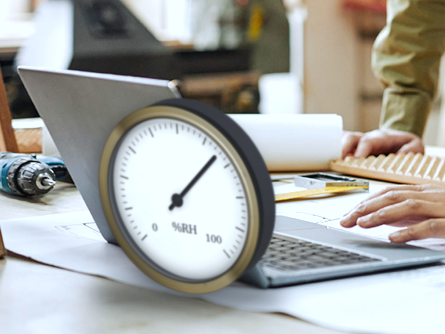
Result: 66,%
